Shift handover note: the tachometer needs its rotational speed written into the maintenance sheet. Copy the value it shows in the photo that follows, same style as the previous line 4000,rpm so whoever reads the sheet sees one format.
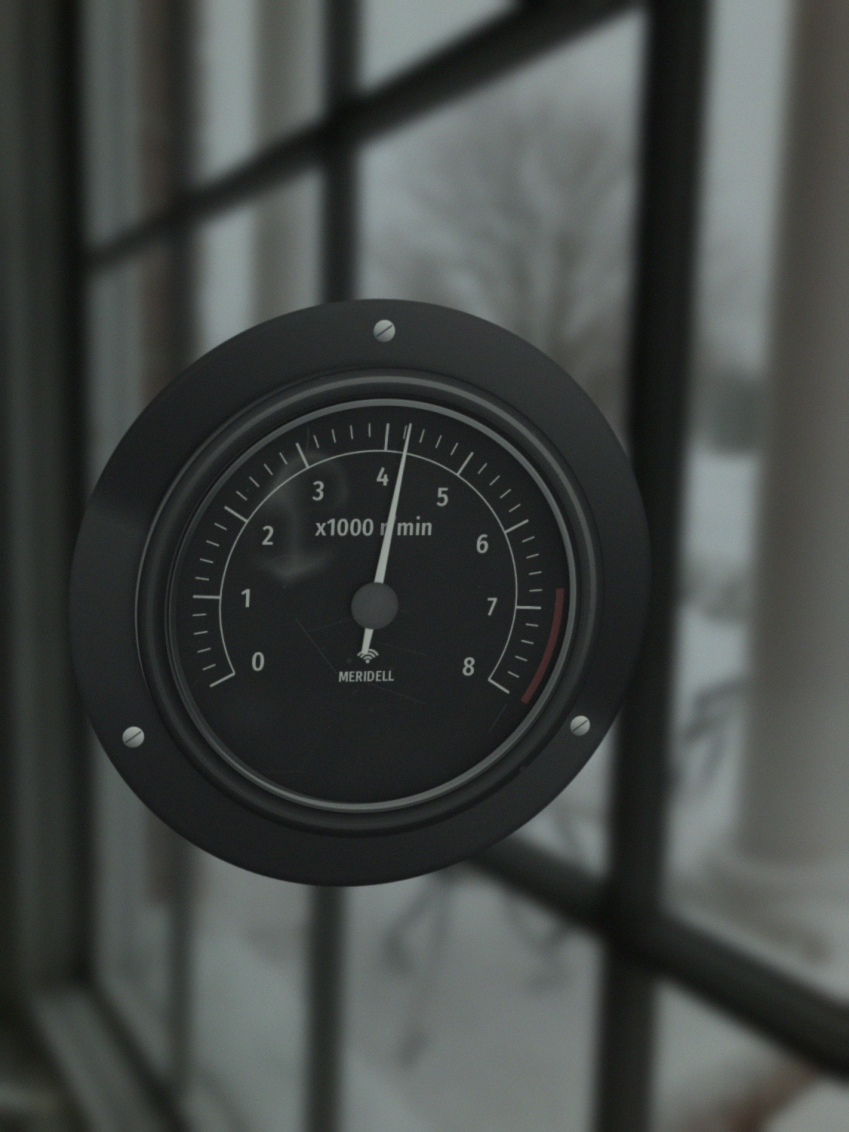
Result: 4200,rpm
